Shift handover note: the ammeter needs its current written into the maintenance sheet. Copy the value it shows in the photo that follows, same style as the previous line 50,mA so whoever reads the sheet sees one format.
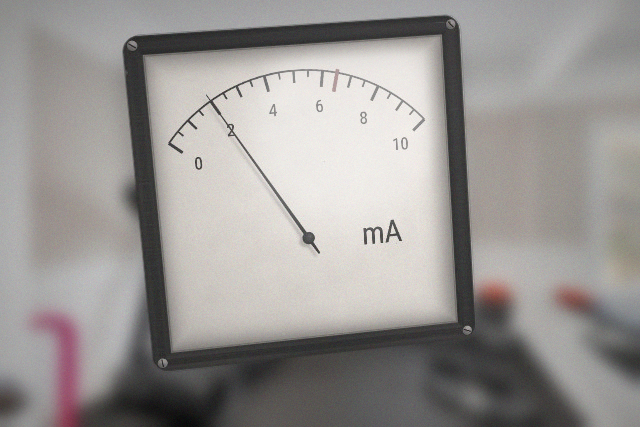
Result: 2,mA
